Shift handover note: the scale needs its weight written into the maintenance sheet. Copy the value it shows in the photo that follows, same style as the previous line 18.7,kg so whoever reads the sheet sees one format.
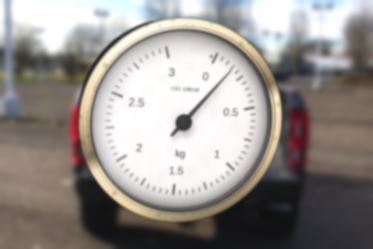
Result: 0.15,kg
